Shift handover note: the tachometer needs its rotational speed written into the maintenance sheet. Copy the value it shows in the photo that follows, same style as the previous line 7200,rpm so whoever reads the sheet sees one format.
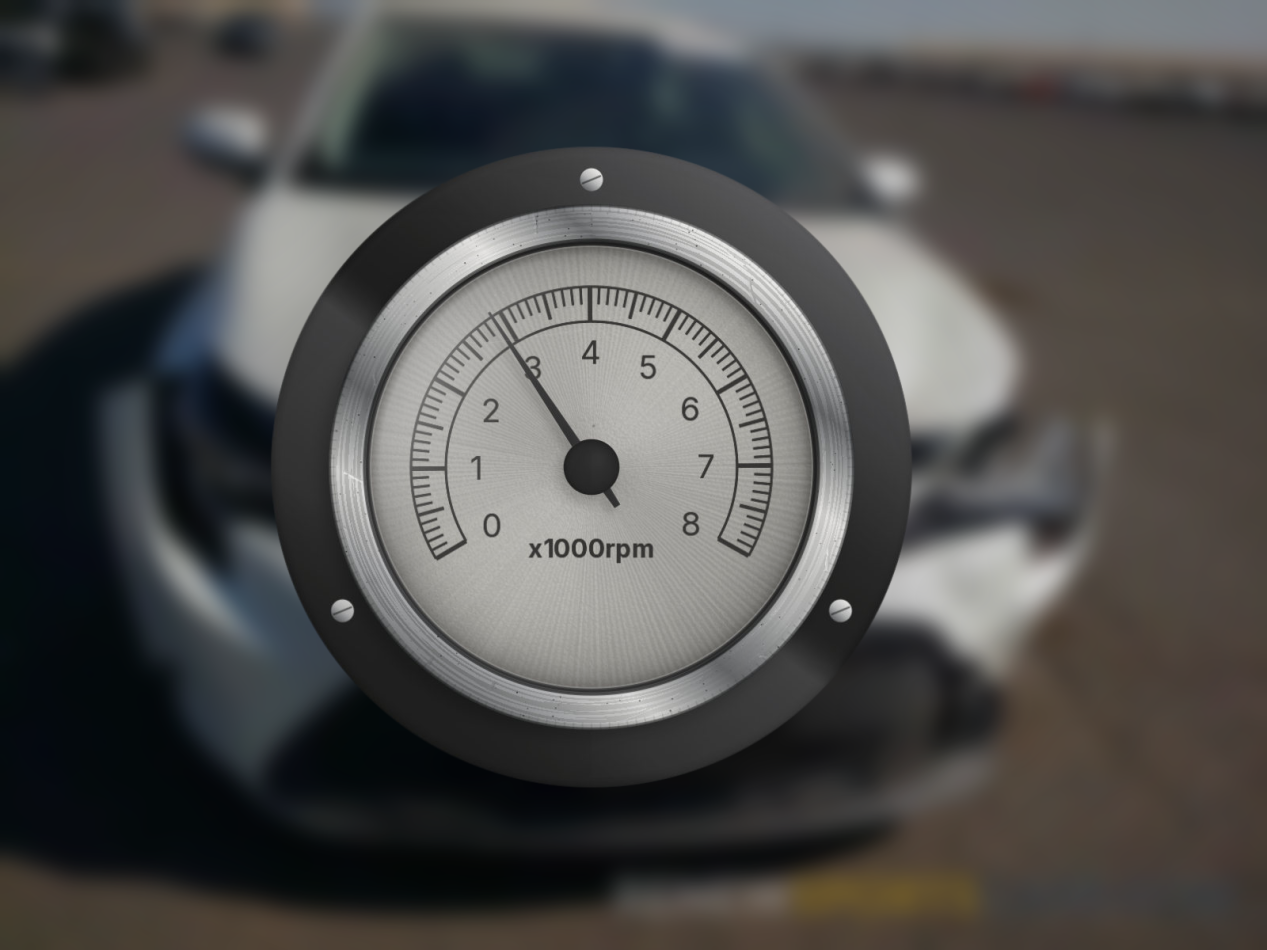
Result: 2900,rpm
